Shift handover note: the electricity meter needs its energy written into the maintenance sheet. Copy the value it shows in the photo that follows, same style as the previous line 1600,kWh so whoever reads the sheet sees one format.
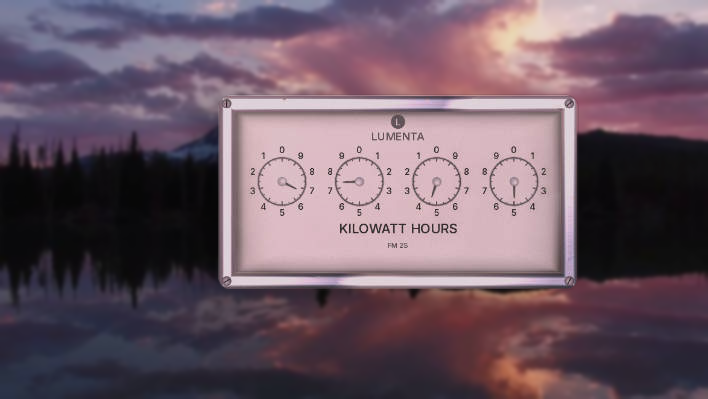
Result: 6745,kWh
